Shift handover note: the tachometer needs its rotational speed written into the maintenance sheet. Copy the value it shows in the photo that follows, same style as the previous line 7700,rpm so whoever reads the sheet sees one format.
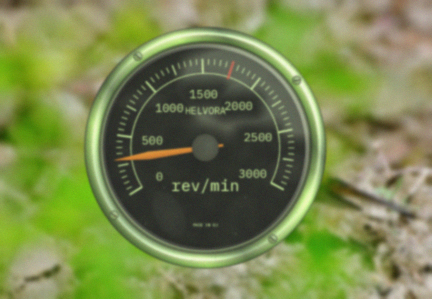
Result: 300,rpm
